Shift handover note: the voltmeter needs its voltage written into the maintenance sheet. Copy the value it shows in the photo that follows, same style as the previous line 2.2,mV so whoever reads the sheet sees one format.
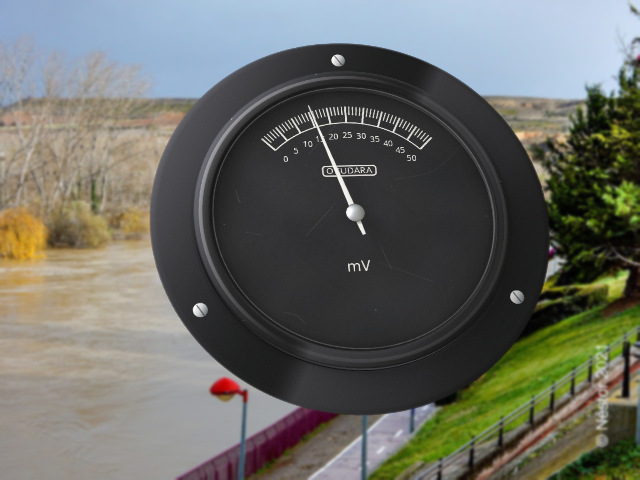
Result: 15,mV
